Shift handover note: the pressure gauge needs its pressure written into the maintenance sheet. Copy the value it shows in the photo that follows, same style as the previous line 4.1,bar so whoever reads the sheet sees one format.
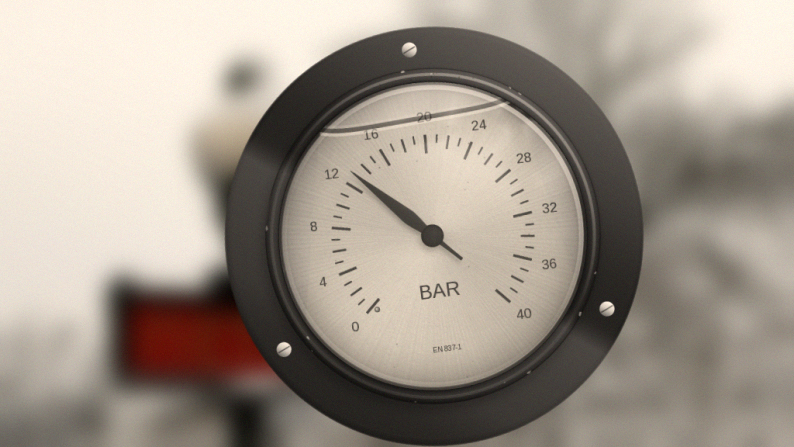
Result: 13,bar
